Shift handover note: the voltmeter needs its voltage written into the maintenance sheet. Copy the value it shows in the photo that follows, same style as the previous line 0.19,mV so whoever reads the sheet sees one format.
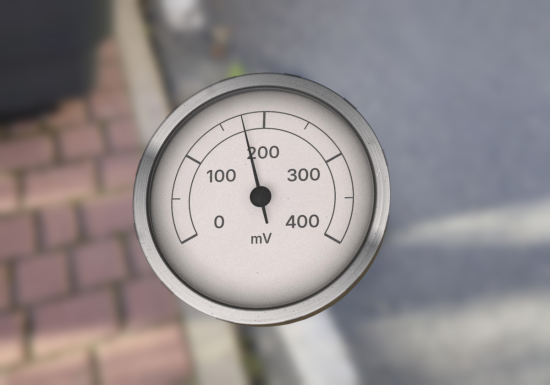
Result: 175,mV
